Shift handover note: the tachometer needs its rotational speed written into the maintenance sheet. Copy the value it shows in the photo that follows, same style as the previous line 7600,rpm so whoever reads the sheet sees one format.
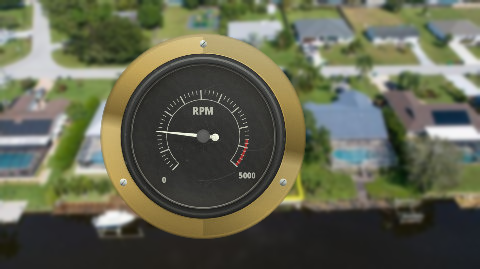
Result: 1000,rpm
